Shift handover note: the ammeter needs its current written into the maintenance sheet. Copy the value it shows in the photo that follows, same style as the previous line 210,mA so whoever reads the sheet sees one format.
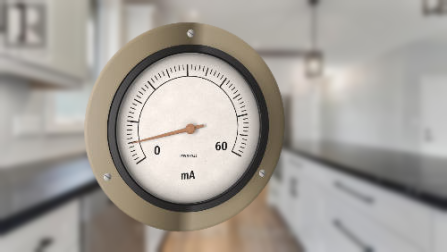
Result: 5,mA
